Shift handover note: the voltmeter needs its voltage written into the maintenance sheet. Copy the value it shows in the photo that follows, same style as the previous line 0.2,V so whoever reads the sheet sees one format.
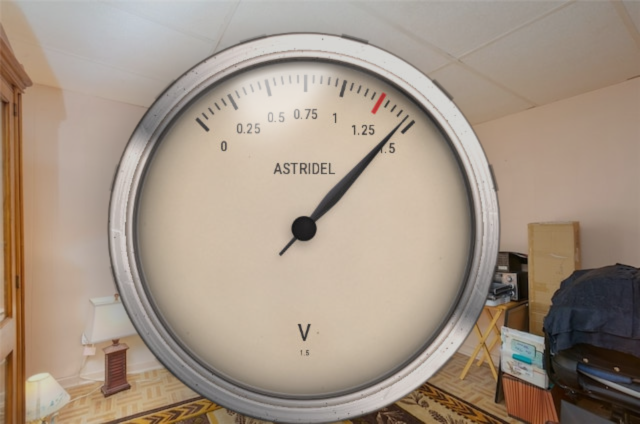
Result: 1.45,V
